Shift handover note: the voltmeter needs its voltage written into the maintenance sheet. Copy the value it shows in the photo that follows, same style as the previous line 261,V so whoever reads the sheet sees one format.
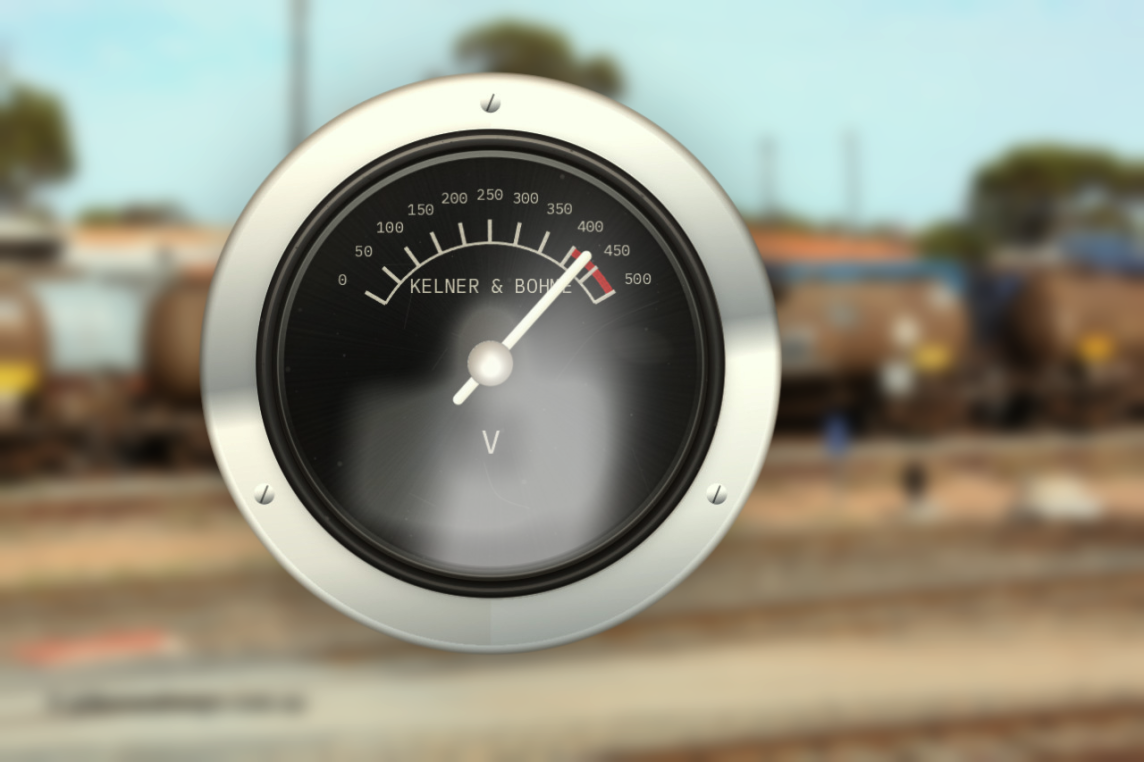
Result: 425,V
